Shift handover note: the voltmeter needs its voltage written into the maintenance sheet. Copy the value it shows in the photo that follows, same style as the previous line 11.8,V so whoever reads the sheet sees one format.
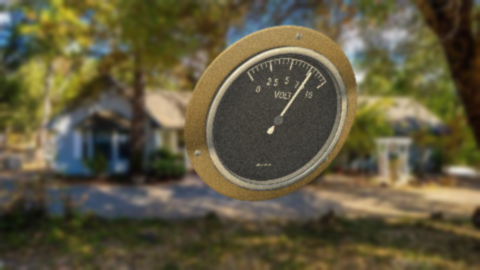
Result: 7.5,V
